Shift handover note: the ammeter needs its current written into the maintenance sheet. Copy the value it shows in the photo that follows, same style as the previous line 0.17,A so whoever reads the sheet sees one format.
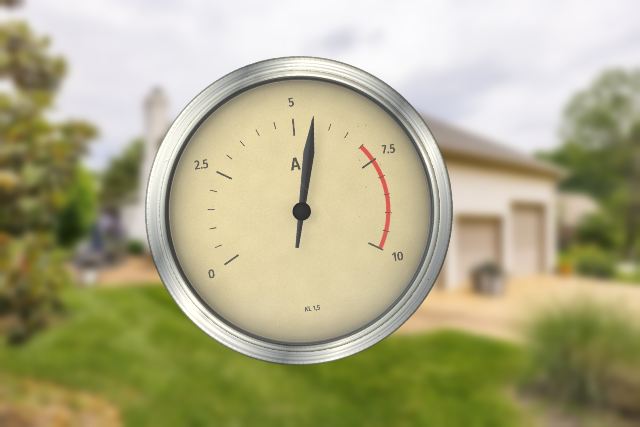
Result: 5.5,A
